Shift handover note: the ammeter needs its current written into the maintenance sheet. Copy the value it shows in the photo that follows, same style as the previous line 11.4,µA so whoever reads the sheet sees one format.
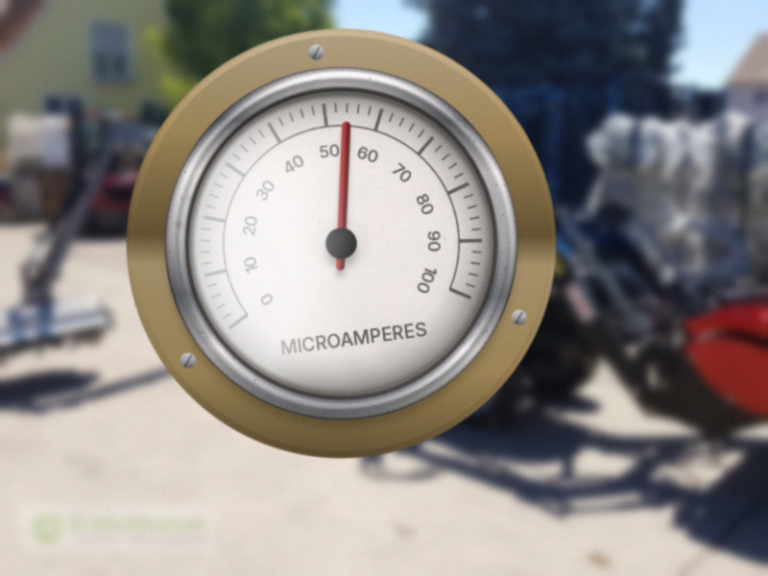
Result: 54,µA
